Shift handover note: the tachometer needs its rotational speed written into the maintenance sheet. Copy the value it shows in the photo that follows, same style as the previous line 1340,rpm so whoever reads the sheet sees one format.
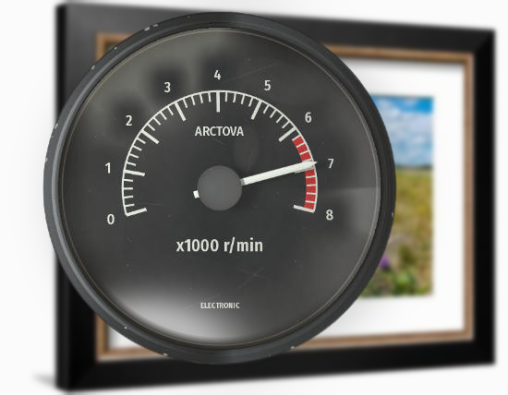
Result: 6900,rpm
